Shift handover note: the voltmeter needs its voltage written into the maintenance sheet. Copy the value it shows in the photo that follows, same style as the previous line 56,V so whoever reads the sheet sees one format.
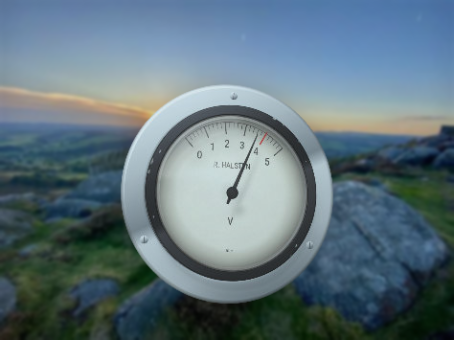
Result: 3.6,V
